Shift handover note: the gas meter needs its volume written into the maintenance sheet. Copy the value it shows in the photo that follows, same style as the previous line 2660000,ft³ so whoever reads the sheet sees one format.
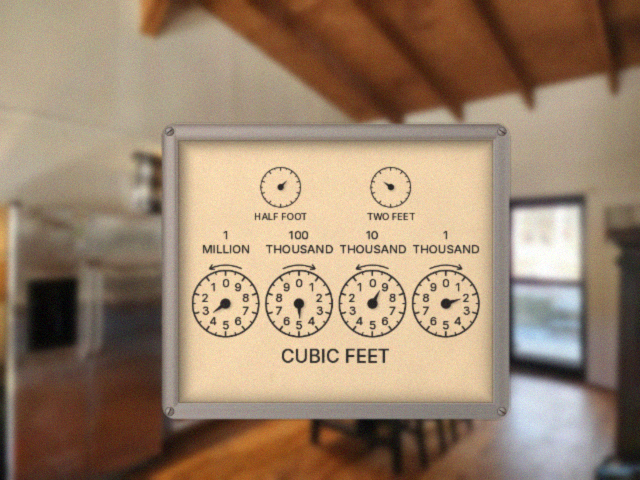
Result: 349200,ft³
